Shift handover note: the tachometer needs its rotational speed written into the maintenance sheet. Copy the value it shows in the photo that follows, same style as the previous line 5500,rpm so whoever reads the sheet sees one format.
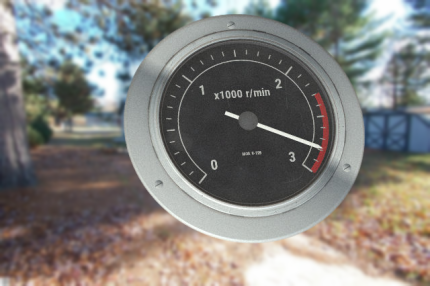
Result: 2800,rpm
